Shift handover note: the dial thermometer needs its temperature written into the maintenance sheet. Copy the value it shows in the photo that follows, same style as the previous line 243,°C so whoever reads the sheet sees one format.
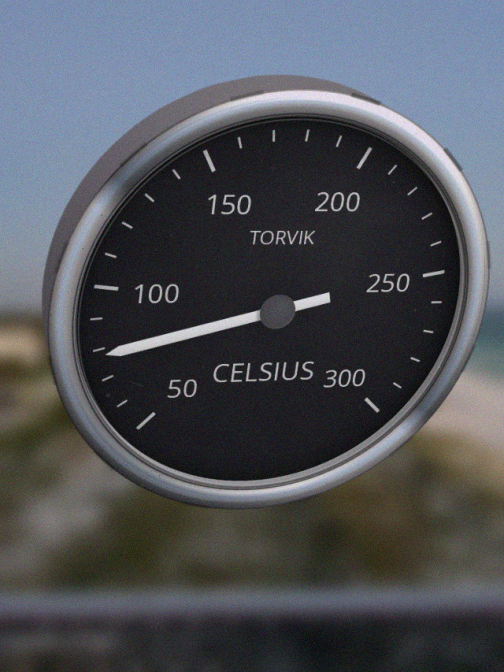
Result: 80,°C
